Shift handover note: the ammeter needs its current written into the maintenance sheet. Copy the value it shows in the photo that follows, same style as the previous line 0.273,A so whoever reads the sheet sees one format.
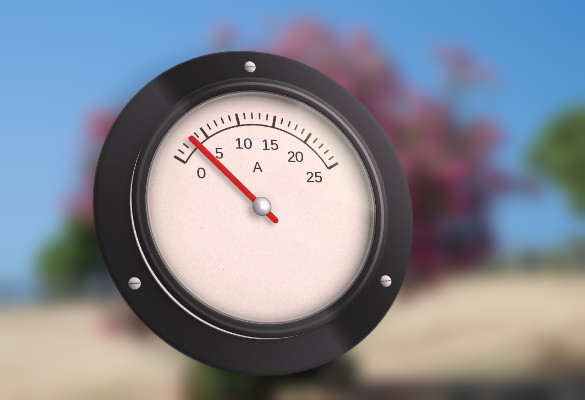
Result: 3,A
